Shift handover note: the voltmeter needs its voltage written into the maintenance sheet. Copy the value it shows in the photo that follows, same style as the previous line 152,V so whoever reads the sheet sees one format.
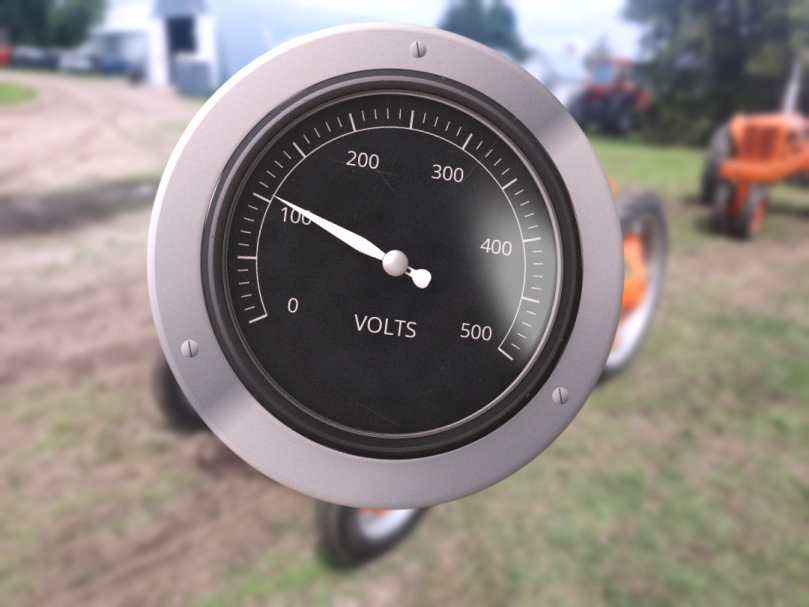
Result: 105,V
